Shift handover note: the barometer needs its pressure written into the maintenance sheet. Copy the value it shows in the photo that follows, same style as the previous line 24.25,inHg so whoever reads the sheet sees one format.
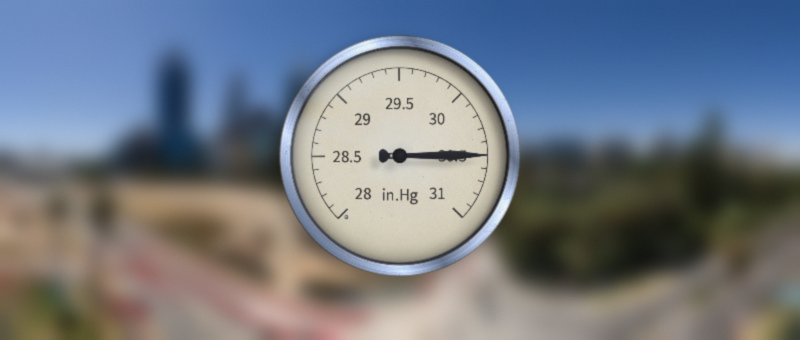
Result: 30.5,inHg
